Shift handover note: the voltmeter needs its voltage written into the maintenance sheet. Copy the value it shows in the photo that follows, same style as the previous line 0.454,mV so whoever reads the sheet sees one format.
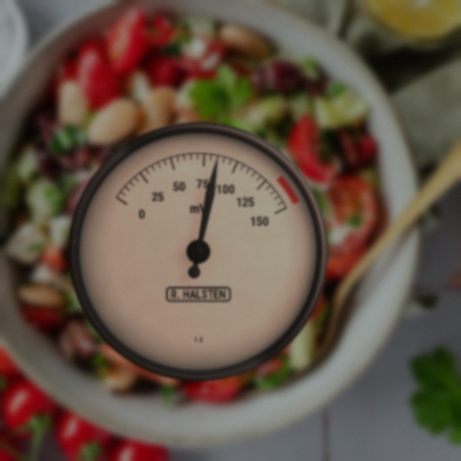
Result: 85,mV
